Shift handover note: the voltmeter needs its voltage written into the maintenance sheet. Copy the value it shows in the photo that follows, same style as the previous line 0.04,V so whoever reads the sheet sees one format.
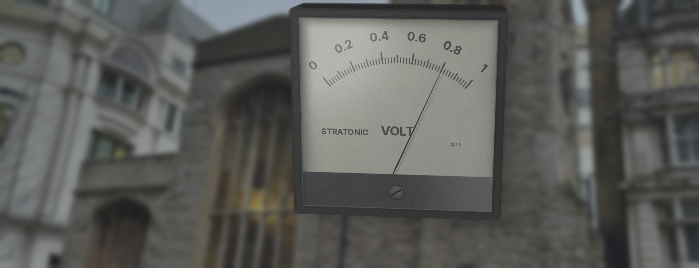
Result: 0.8,V
